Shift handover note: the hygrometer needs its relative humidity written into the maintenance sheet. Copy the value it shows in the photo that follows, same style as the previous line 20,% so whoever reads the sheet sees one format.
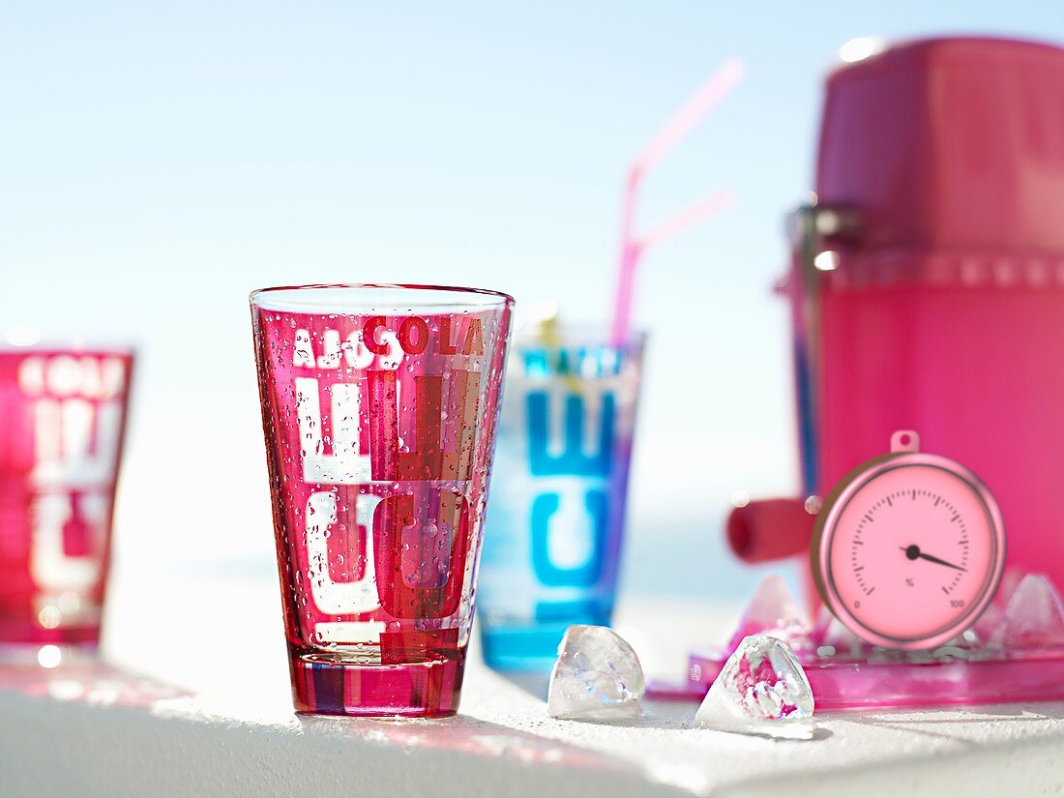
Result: 90,%
